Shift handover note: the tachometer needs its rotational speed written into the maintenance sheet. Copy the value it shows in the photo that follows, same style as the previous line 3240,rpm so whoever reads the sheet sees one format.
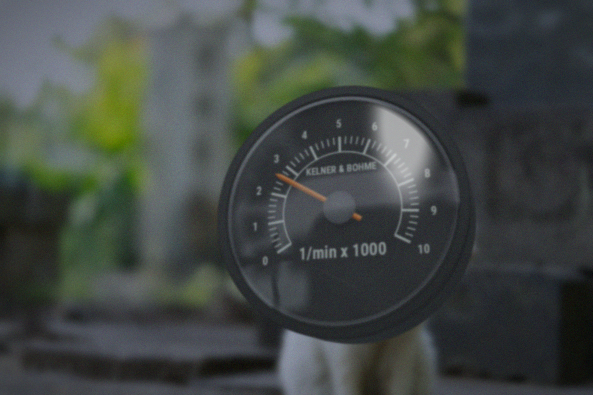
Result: 2600,rpm
